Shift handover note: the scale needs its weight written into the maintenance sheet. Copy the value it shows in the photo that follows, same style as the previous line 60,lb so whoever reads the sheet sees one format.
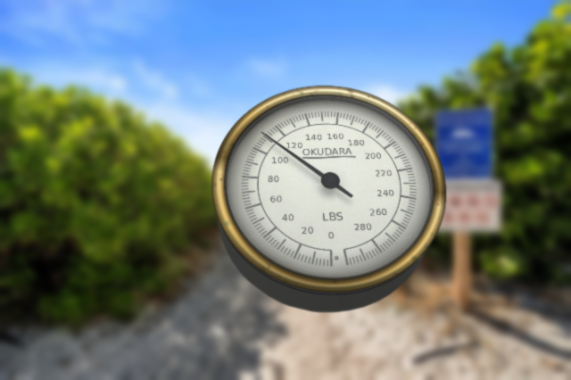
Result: 110,lb
